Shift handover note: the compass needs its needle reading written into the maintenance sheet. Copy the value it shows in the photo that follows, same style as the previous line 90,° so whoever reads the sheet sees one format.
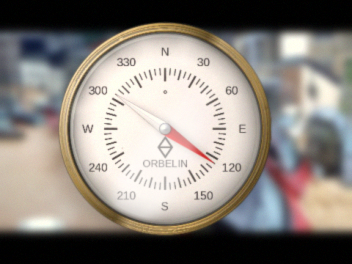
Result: 125,°
